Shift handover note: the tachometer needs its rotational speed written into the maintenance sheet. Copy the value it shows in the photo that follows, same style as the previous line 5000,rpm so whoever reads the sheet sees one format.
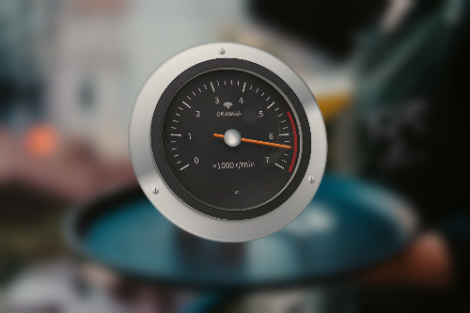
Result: 6400,rpm
